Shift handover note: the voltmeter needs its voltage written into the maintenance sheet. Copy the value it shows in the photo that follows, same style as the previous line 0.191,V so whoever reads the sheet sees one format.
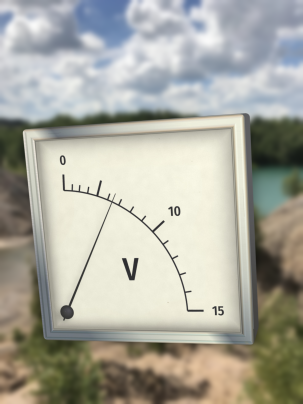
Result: 6.5,V
